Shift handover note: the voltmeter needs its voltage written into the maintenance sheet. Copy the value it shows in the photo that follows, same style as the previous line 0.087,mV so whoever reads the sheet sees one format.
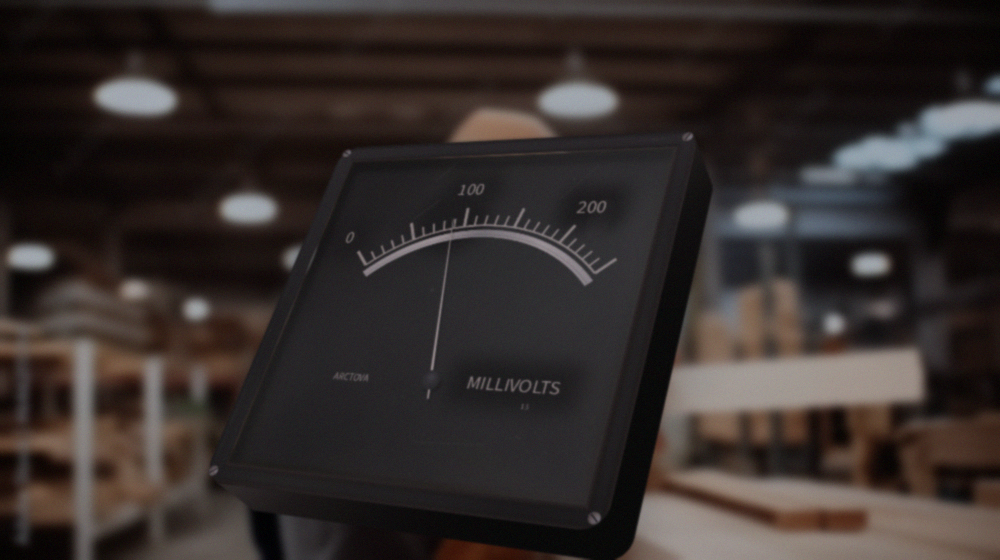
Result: 90,mV
